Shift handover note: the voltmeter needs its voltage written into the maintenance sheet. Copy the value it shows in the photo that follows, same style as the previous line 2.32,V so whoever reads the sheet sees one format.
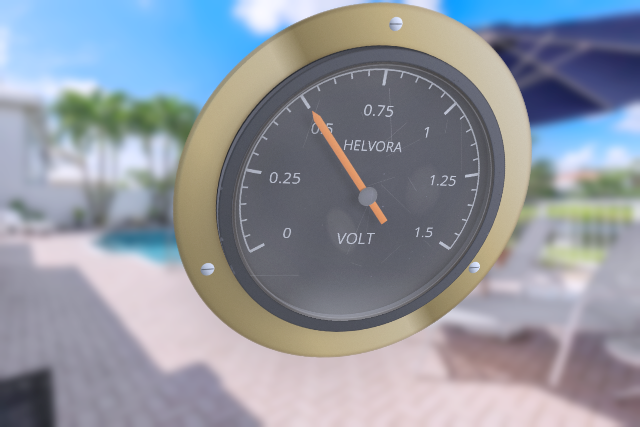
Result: 0.5,V
